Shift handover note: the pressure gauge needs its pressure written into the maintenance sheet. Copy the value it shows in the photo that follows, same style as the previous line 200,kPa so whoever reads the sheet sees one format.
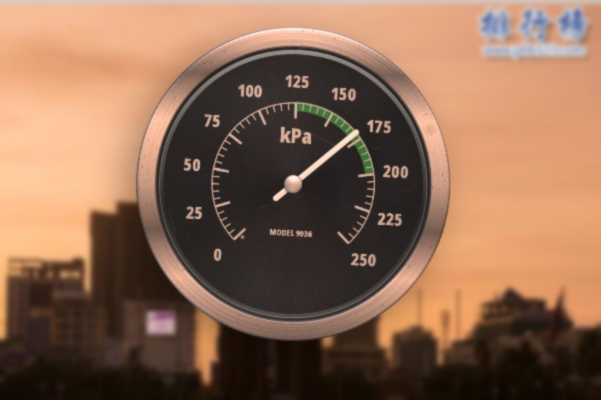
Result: 170,kPa
